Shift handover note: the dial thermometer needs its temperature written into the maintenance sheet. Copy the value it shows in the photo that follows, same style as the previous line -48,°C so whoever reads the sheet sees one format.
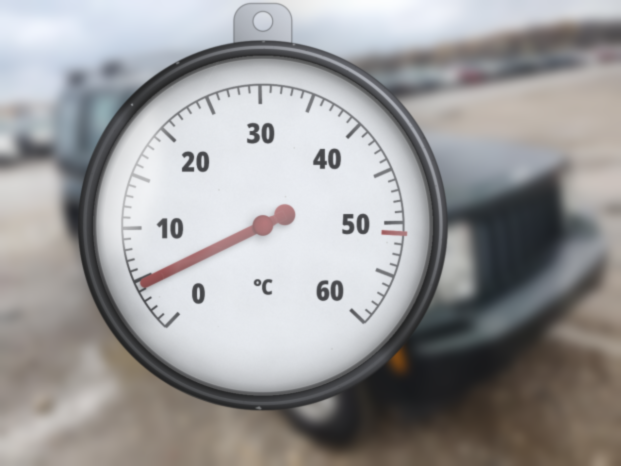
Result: 4.5,°C
